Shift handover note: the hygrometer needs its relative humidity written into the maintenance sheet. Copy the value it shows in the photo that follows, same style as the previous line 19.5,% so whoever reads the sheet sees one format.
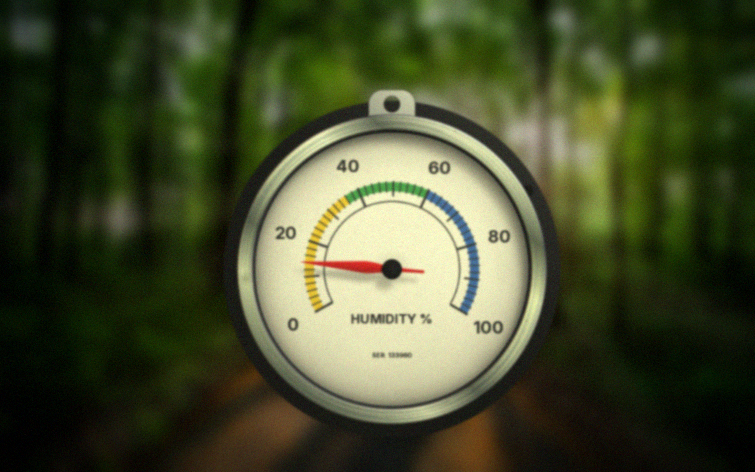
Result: 14,%
